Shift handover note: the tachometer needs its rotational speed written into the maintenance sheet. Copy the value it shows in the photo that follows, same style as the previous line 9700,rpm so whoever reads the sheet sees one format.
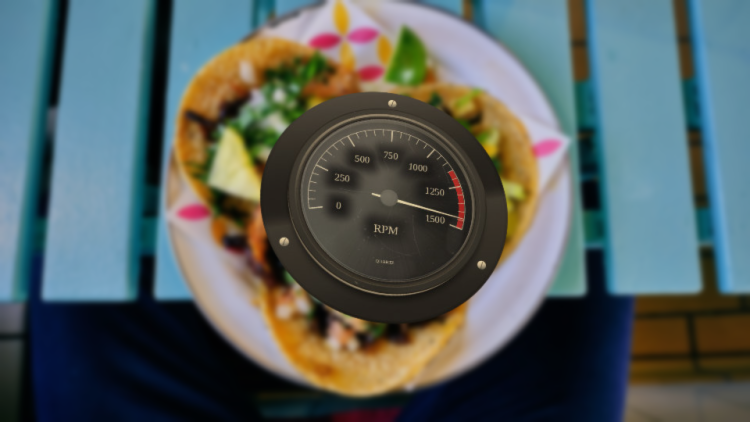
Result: 1450,rpm
